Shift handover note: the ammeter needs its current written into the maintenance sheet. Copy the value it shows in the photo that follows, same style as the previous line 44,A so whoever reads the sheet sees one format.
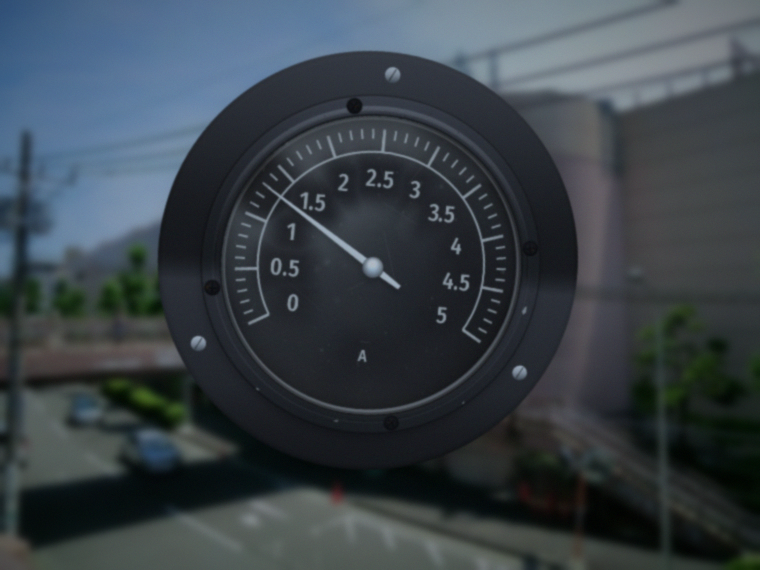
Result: 1.3,A
